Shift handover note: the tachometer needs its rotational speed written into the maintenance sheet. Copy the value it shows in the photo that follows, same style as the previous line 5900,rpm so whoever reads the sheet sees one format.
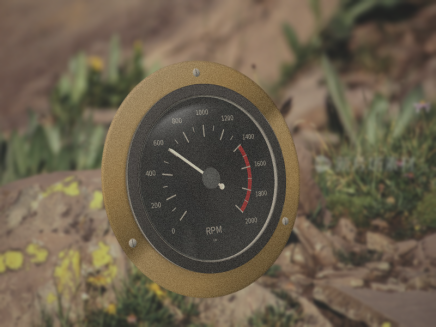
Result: 600,rpm
